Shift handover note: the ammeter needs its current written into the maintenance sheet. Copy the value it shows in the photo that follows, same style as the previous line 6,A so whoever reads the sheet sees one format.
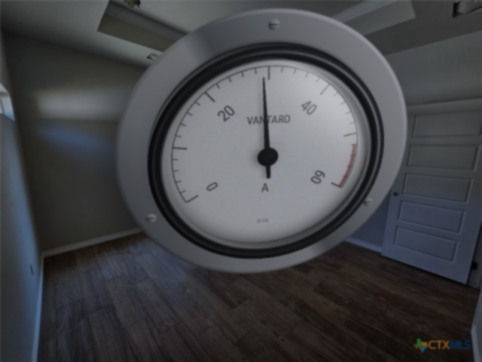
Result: 29,A
